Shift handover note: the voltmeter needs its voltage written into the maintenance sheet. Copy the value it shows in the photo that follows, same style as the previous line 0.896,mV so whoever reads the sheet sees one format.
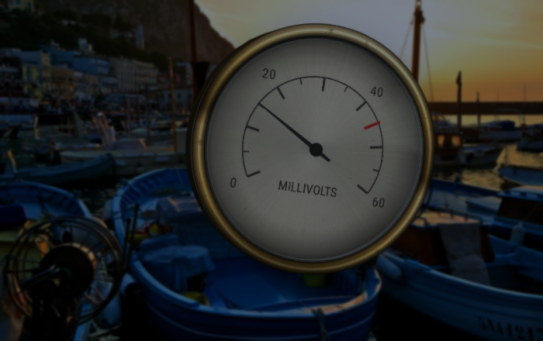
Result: 15,mV
